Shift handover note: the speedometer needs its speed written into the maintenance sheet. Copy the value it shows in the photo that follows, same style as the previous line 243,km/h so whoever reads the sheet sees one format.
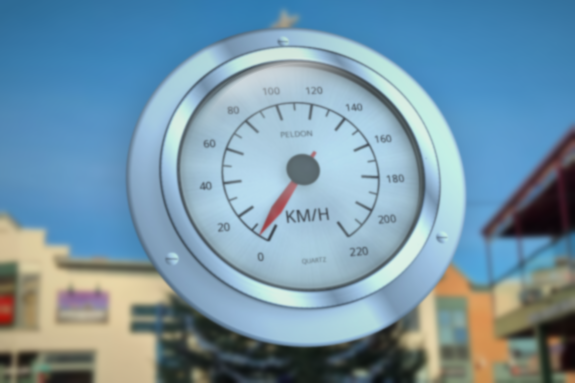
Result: 5,km/h
